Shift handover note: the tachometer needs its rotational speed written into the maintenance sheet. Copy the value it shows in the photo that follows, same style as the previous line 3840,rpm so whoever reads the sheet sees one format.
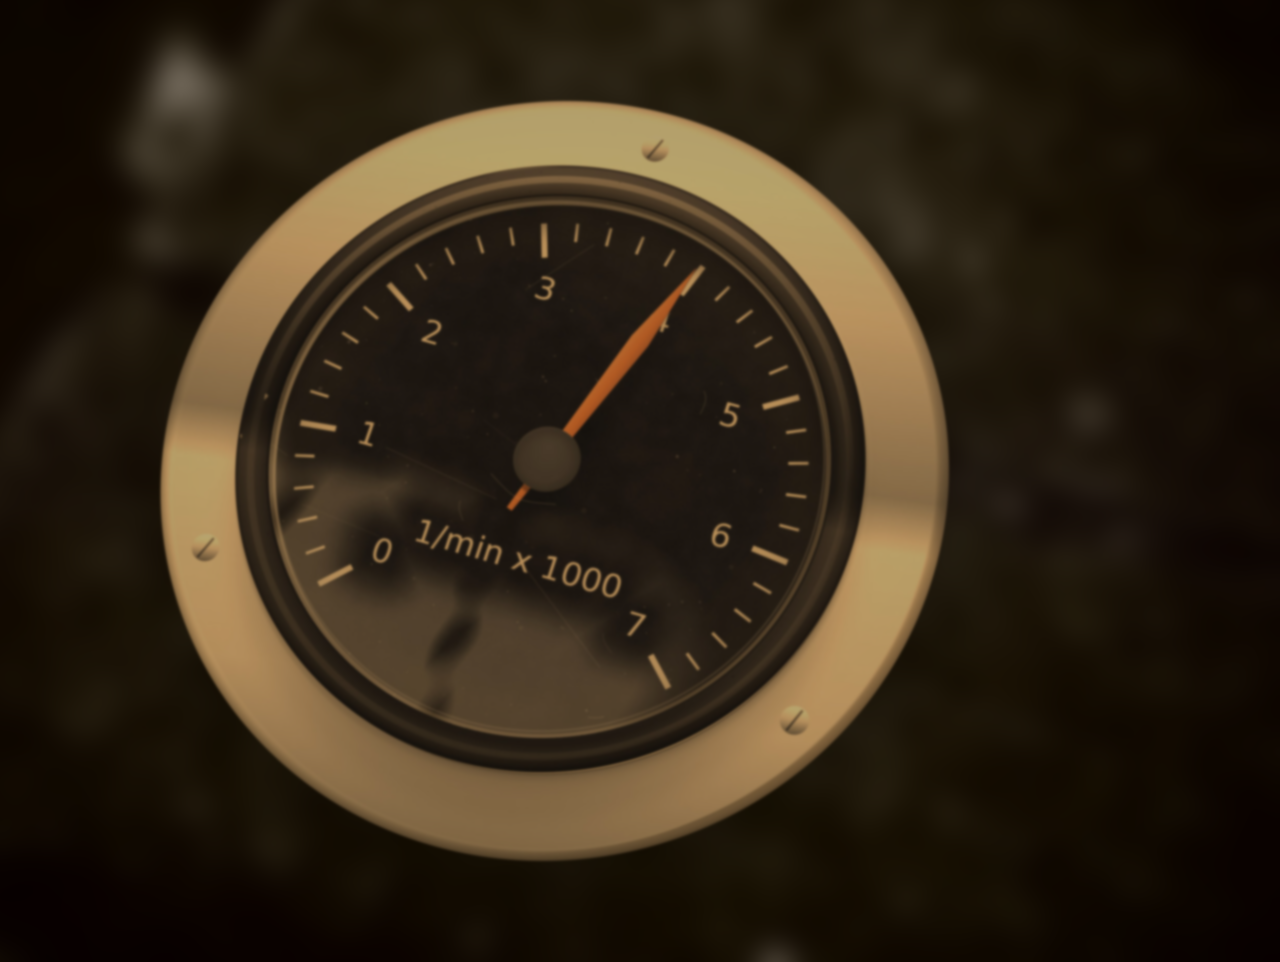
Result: 4000,rpm
